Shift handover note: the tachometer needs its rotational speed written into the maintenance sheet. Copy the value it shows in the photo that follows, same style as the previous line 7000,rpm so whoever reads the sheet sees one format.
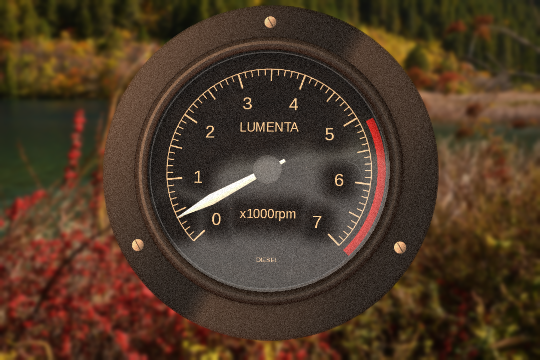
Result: 400,rpm
